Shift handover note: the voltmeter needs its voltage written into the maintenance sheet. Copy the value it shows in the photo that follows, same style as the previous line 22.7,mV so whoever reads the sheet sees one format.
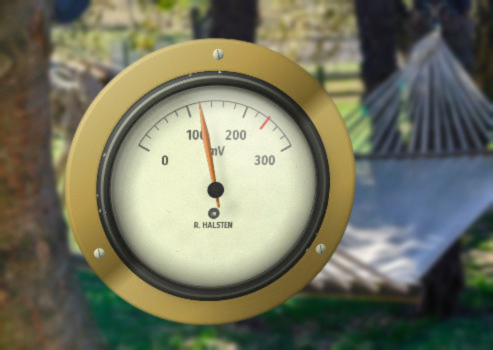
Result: 120,mV
